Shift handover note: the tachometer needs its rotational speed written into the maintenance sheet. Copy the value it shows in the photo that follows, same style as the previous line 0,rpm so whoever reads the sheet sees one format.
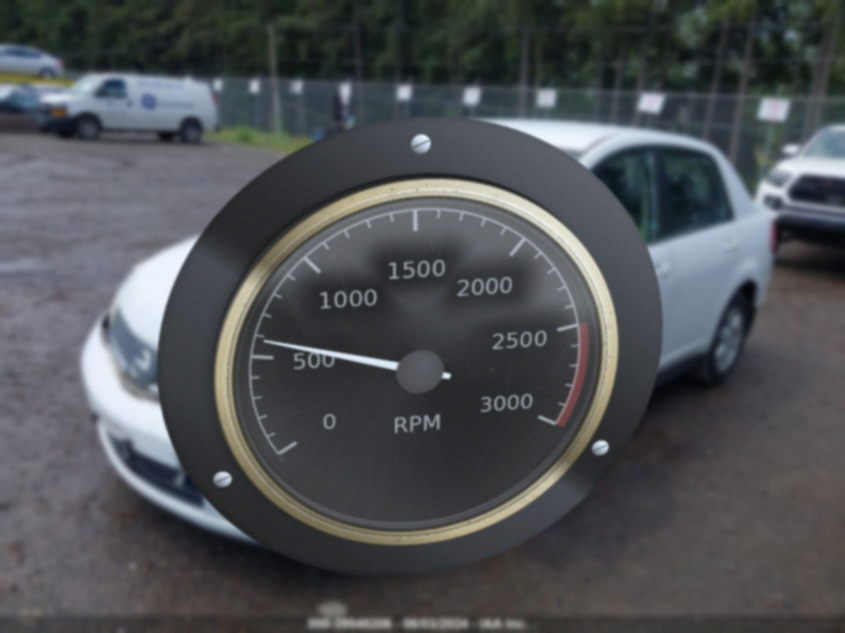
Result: 600,rpm
